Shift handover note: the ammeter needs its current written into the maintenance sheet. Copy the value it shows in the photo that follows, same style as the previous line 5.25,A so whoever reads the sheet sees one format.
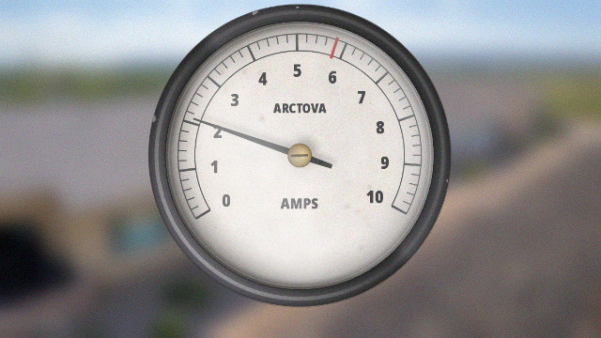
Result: 2.1,A
